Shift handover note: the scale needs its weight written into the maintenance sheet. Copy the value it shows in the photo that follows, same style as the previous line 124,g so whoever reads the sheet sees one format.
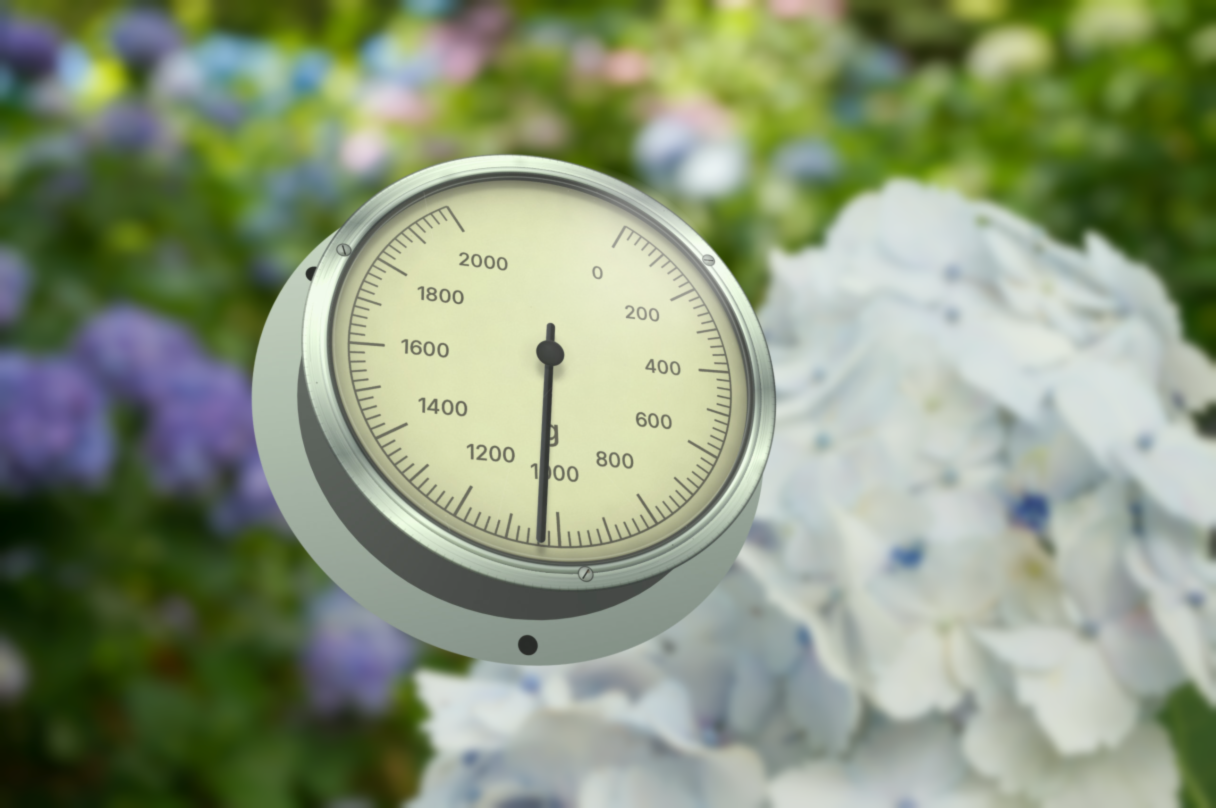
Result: 1040,g
